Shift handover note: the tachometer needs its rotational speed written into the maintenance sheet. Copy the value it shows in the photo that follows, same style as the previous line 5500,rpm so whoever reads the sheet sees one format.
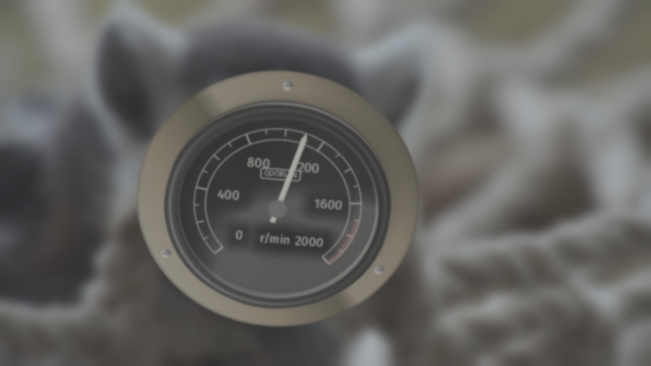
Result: 1100,rpm
